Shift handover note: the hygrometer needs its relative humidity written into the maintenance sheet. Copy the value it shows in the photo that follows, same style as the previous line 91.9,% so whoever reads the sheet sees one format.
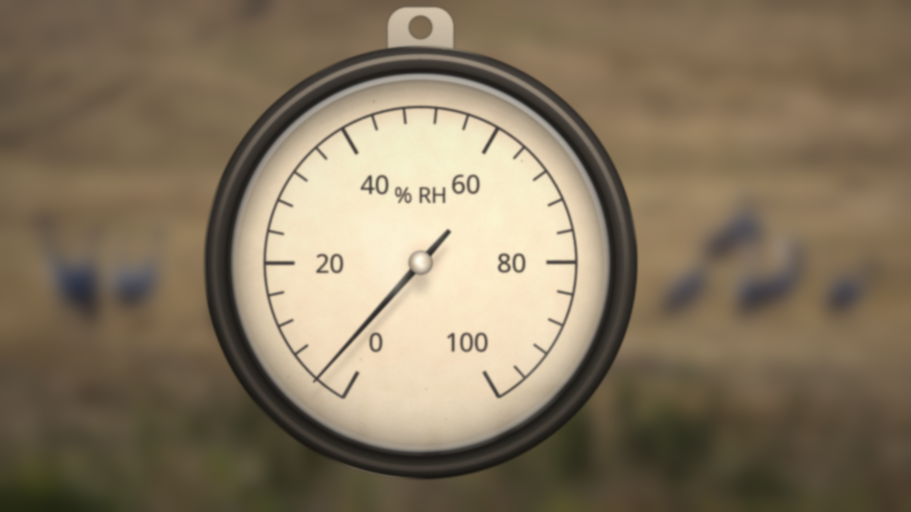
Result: 4,%
